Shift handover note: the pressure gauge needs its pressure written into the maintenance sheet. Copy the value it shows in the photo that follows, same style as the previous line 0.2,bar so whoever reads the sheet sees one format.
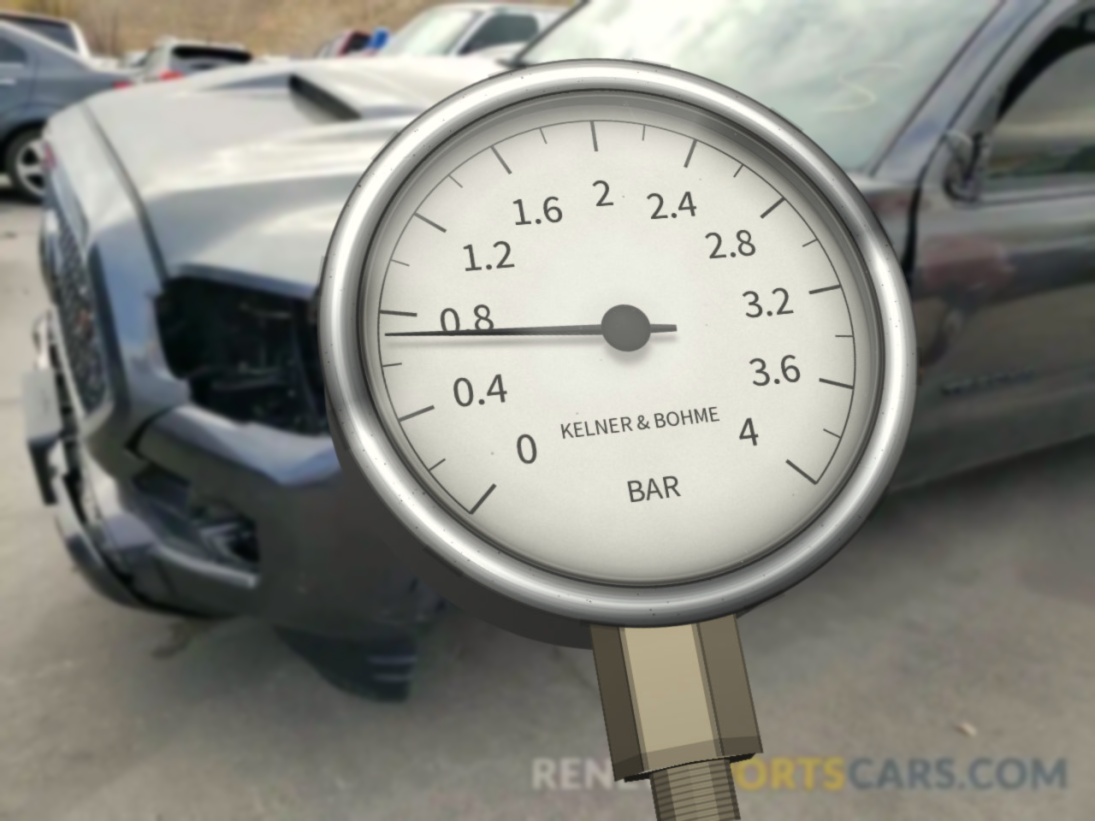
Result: 0.7,bar
